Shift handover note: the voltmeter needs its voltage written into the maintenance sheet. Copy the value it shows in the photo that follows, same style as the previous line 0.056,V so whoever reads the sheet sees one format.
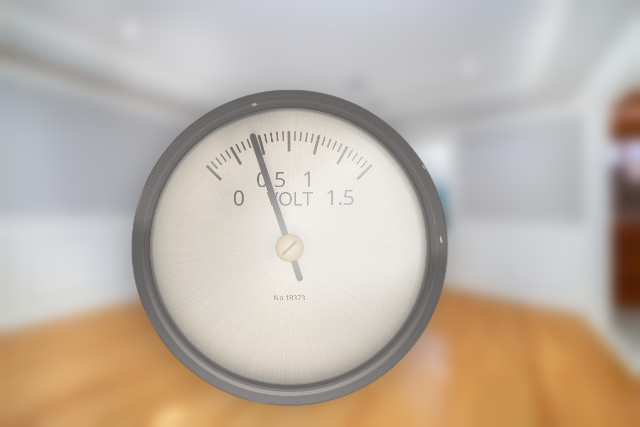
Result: 0.45,V
